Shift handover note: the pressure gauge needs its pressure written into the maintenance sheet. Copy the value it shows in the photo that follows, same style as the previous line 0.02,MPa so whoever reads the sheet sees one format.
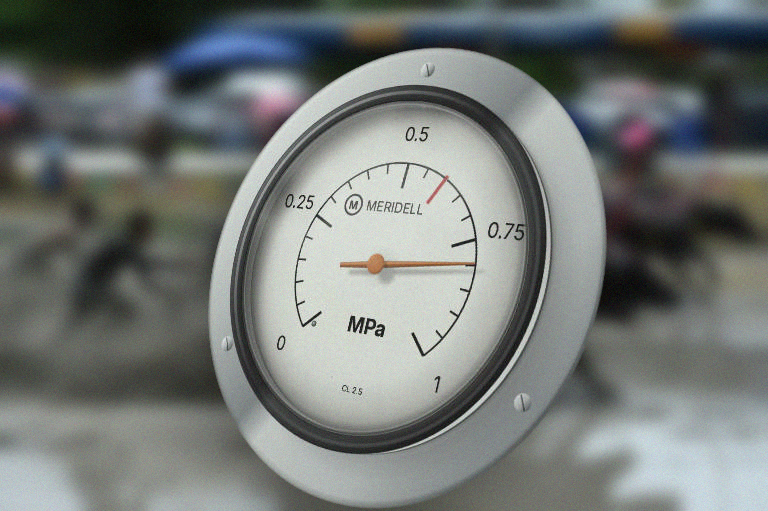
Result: 0.8,MPa
